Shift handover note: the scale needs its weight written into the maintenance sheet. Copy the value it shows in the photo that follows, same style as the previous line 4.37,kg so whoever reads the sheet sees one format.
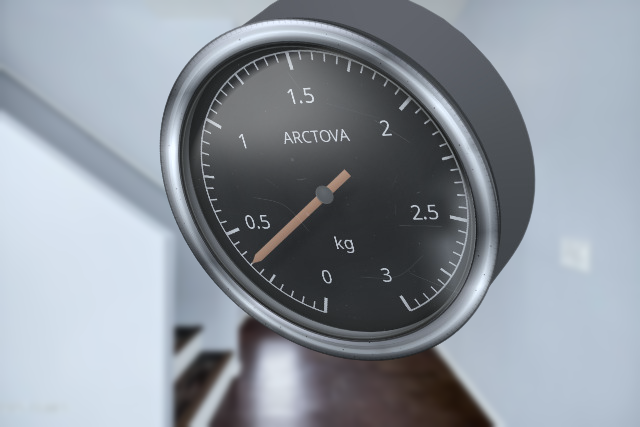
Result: 0.35,kg
